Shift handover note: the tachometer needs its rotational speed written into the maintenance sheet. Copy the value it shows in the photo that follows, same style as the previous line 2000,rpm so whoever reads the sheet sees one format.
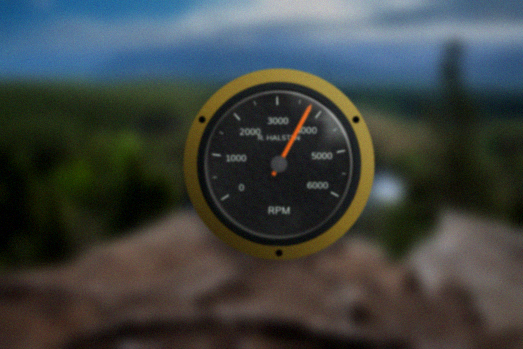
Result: 3750,rpm
